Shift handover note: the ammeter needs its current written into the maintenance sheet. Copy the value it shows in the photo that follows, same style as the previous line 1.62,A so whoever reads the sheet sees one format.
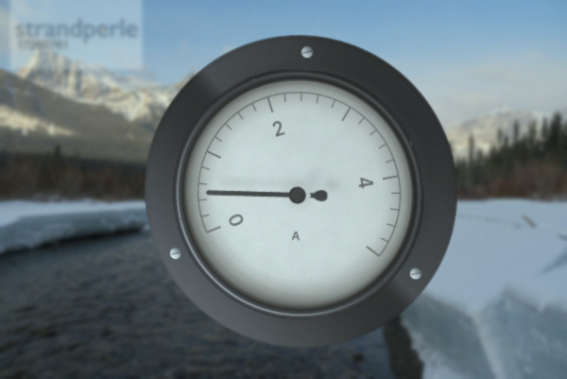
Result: 0.5,A
